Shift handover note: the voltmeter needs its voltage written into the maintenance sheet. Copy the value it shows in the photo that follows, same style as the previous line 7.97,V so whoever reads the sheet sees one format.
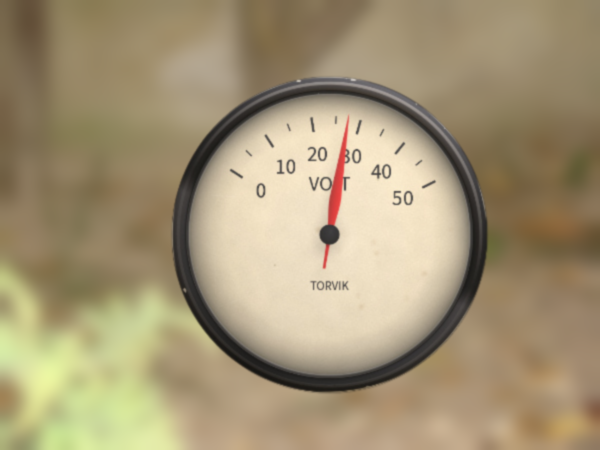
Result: 27.5,V
